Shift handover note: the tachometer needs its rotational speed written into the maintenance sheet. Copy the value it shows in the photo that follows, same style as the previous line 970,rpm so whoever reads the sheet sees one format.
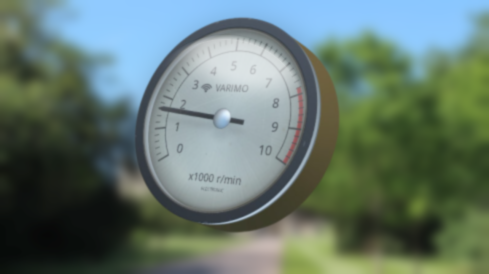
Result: 1600,rpm
